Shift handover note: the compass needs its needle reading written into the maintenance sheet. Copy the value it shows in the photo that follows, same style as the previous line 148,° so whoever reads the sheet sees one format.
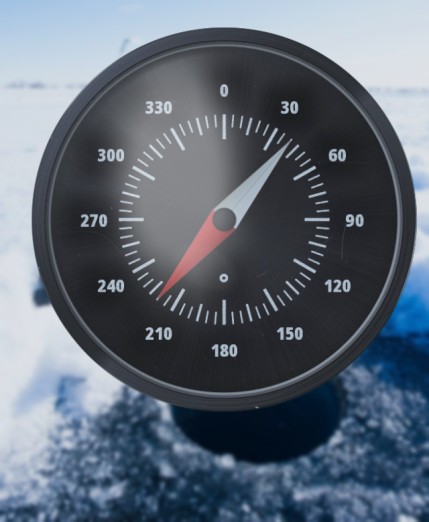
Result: 220,°
